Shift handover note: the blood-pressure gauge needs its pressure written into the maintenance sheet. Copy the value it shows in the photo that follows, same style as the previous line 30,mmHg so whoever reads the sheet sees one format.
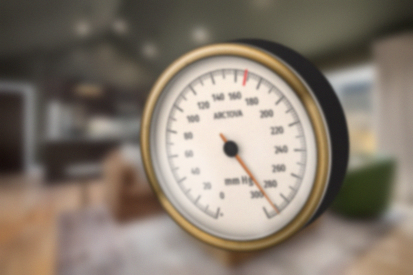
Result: 290,mmHg
